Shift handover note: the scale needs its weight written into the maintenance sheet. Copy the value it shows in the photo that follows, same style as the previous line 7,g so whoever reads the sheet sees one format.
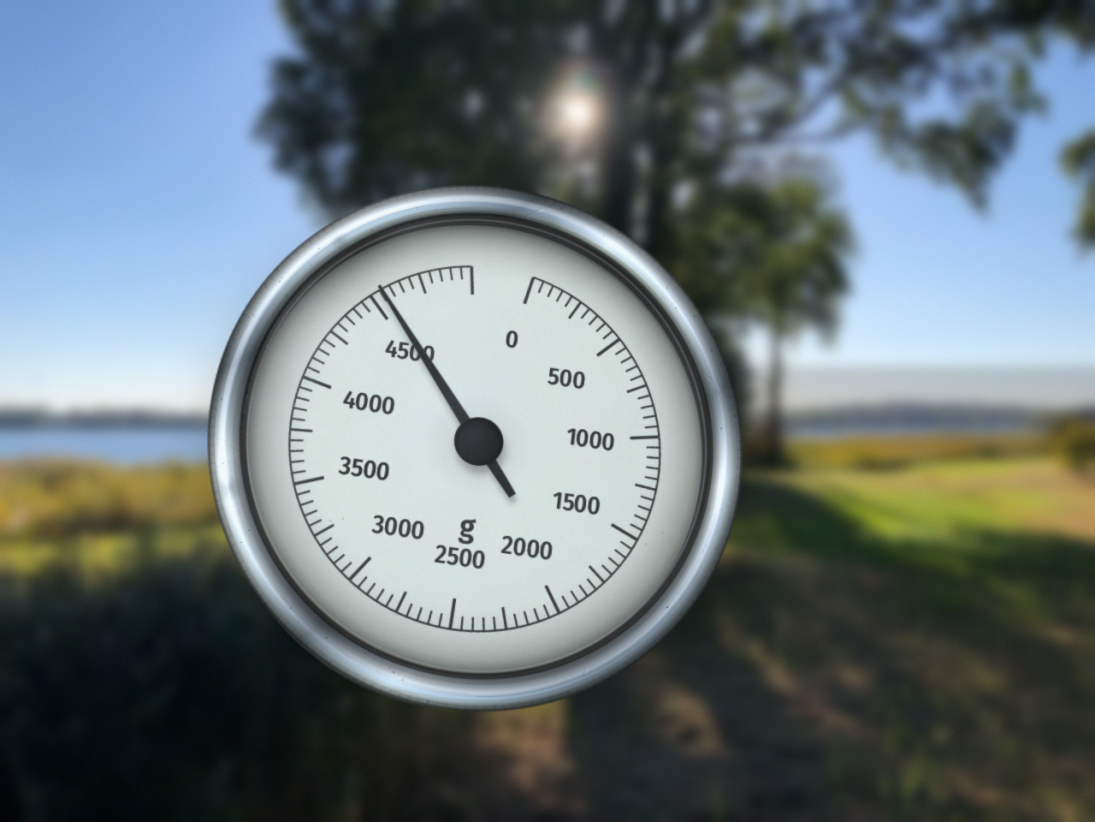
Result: 4550,g
